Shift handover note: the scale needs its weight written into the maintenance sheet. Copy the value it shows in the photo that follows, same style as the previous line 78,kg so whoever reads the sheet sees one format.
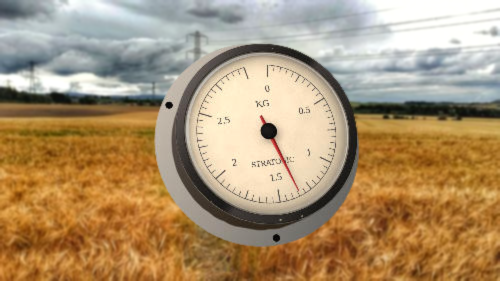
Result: 1.35,kg
